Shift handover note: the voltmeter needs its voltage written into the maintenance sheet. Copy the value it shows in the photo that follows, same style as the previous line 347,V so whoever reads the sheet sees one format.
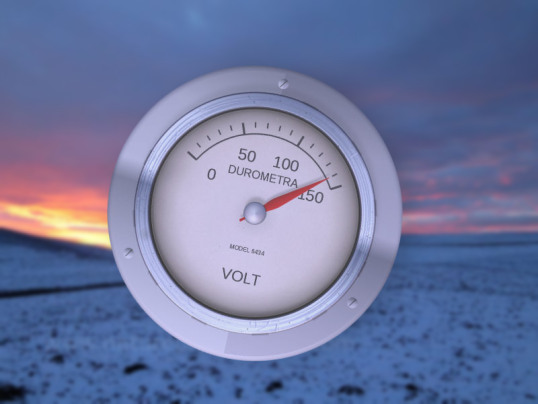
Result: 140,V
